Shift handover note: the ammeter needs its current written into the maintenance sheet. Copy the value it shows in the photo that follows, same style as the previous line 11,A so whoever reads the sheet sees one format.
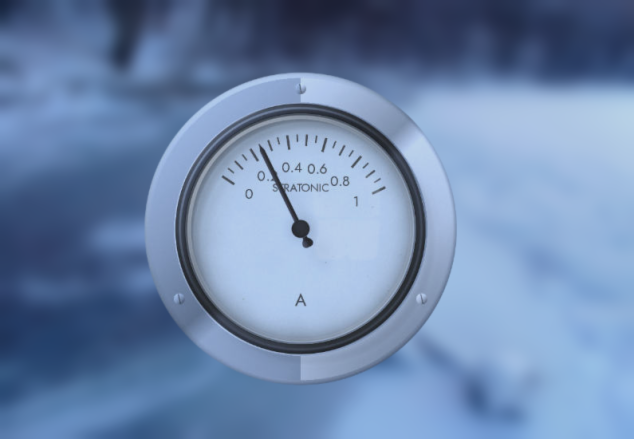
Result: 0.25,A
